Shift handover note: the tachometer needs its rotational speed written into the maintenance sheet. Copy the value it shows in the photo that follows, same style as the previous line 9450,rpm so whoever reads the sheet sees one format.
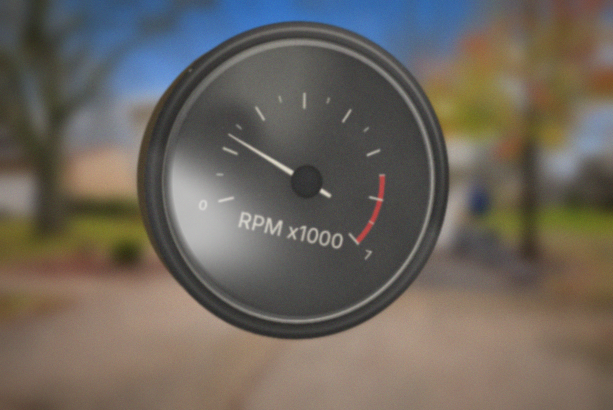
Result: 1250,rpm
